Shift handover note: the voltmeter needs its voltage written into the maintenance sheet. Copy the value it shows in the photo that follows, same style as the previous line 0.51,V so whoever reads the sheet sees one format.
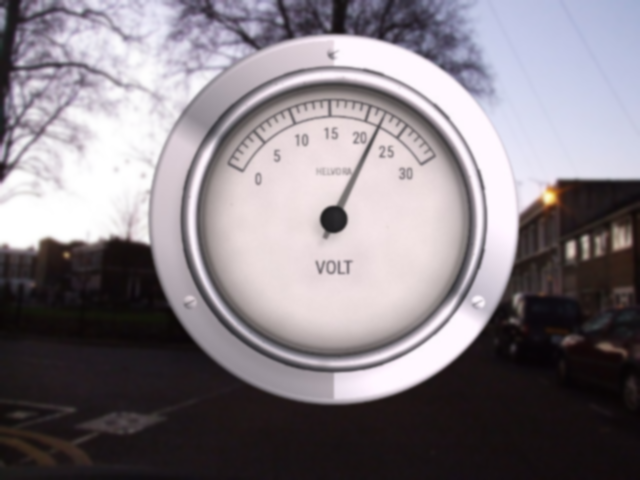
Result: 22,V
